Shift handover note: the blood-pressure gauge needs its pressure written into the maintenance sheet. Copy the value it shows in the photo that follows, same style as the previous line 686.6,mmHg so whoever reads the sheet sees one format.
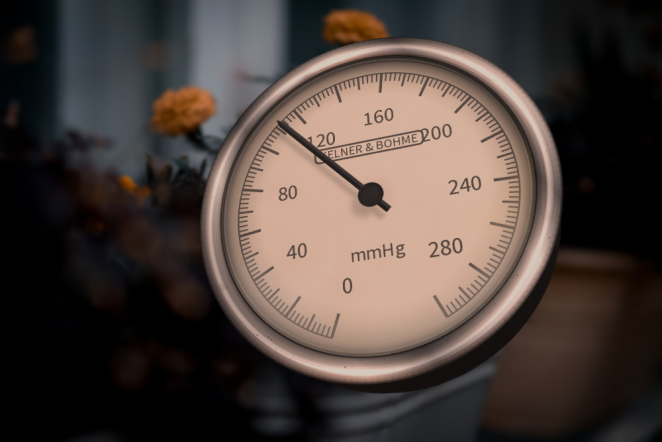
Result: 112,mmHg
